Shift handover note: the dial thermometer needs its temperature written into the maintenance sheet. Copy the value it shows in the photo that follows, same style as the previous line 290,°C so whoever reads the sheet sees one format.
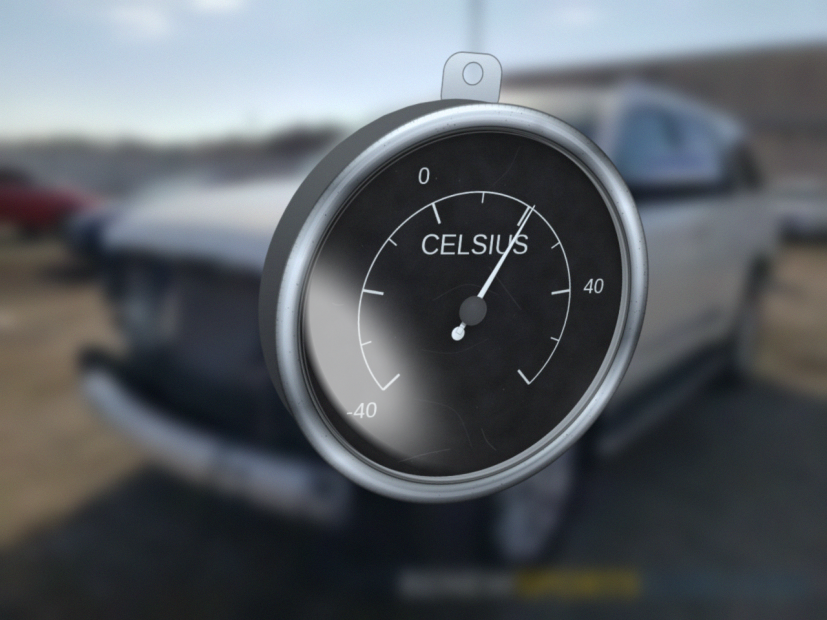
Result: 20,°C
